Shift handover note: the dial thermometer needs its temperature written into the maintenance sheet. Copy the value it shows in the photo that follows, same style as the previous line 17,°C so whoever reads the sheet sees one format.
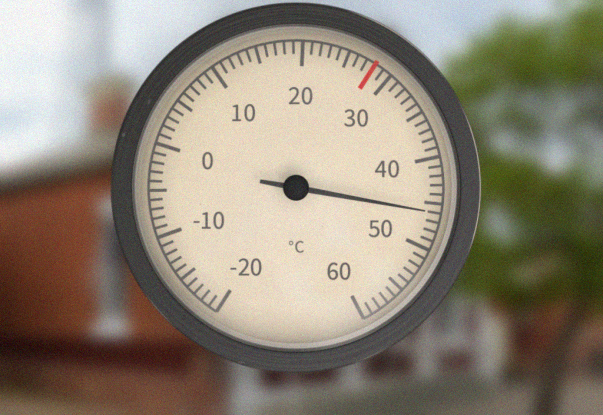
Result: 46,°C
